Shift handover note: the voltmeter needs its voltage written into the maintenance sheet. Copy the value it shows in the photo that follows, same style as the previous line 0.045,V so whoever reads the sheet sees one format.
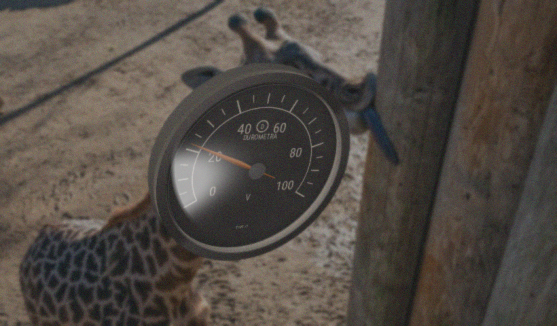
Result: 22.5,V
